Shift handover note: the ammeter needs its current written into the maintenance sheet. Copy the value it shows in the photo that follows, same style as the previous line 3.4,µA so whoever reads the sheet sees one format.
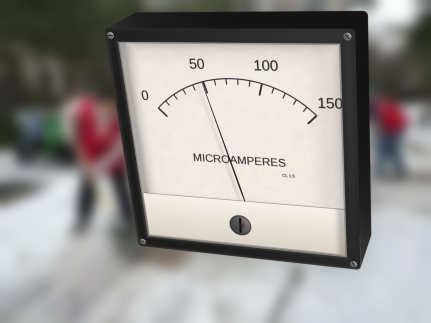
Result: 50,µA
